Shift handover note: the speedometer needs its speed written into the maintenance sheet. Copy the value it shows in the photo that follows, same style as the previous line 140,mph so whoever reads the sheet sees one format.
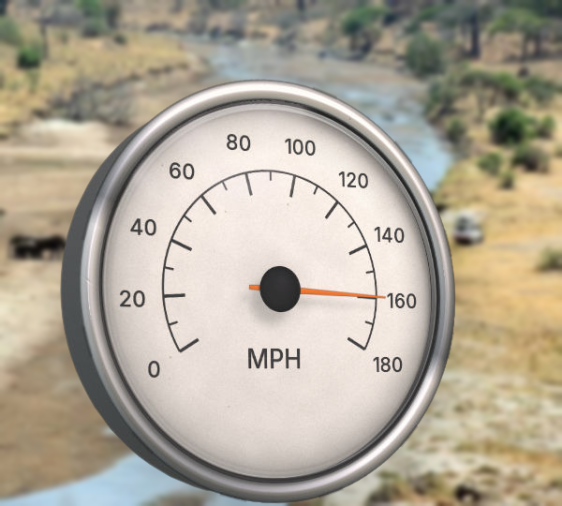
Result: 160,mph
